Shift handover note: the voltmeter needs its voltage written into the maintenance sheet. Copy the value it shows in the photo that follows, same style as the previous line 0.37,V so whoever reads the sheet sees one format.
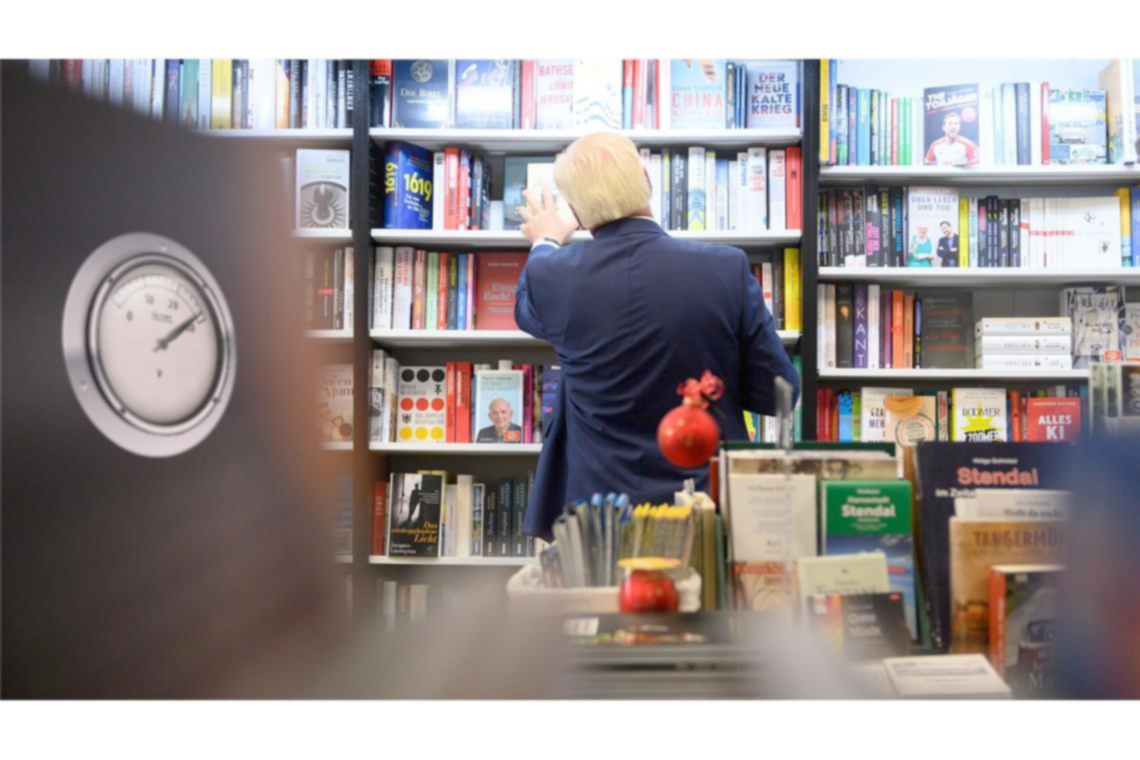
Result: 28,V
